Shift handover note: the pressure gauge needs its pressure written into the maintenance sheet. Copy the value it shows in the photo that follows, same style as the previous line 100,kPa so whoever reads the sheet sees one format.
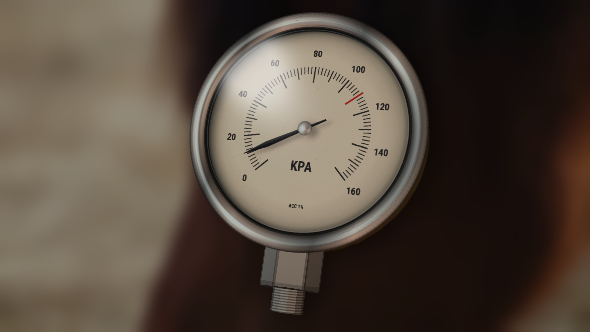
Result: 10,kPa
